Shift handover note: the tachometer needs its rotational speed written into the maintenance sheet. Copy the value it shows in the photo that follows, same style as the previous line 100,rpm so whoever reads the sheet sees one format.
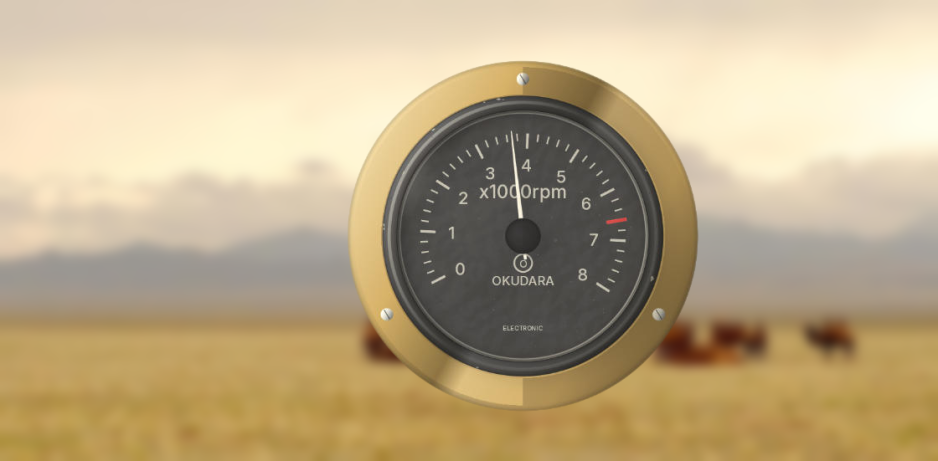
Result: 3700,rpm
